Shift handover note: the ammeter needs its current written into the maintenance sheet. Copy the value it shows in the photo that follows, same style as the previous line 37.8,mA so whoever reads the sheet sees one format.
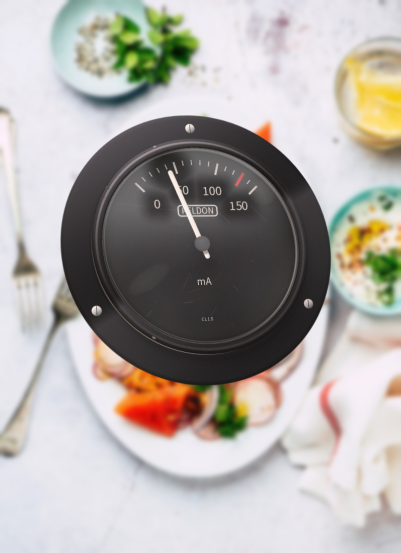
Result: 40,mA
